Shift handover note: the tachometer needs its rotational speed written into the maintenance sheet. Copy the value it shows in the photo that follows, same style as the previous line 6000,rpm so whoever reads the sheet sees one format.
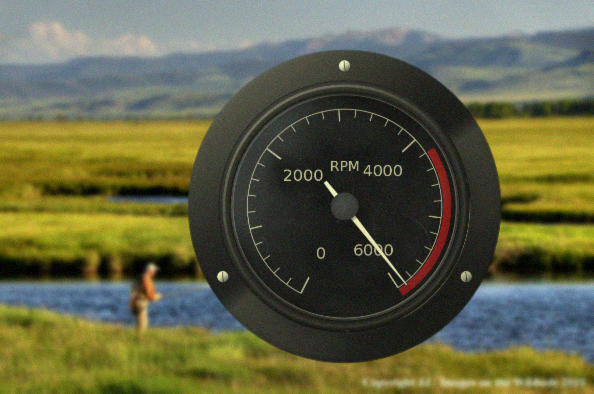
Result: 5900,rpm
